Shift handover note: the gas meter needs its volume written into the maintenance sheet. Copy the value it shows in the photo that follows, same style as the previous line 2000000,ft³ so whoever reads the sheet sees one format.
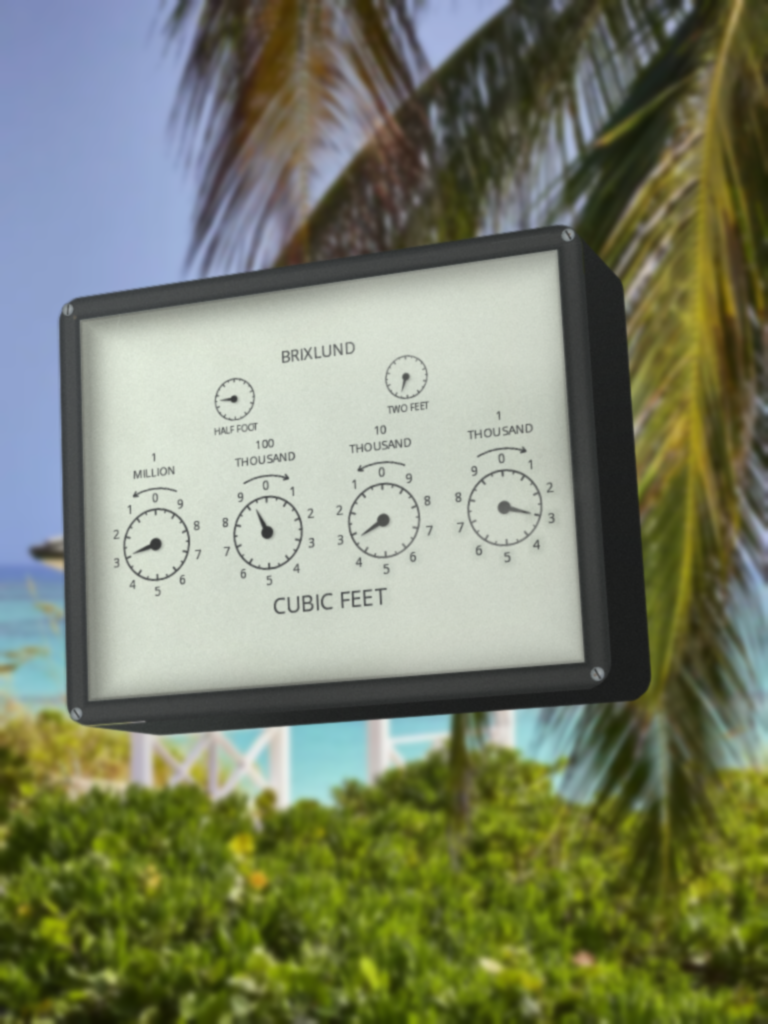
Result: 293300,ft³
